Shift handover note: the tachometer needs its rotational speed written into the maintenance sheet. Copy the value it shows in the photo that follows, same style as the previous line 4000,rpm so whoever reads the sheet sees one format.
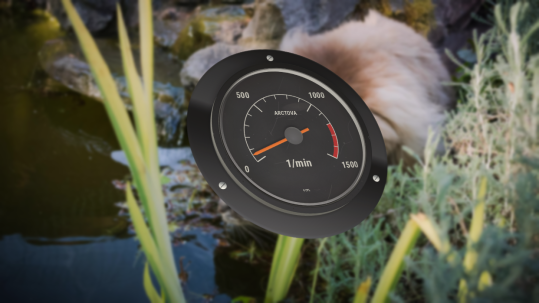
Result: 50,rpm
